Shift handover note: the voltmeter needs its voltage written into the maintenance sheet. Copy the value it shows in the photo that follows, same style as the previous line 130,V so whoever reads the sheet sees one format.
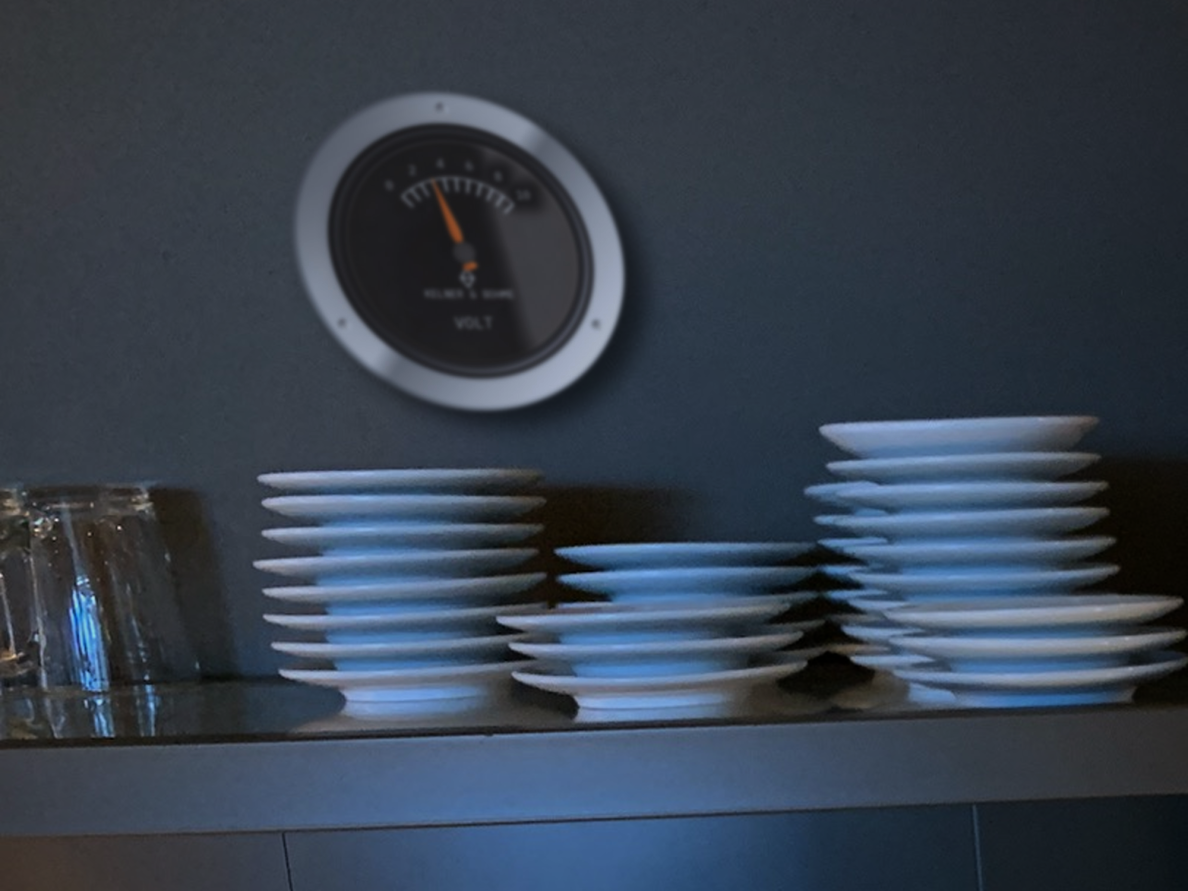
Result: 3,V
